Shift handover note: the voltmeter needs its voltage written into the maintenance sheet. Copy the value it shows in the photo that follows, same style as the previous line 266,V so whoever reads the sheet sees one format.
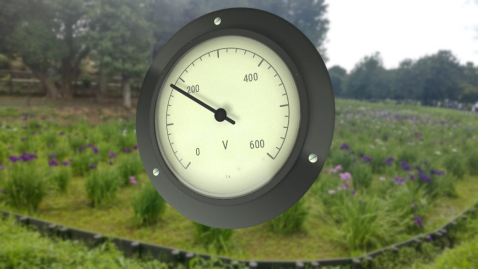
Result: 180,V
